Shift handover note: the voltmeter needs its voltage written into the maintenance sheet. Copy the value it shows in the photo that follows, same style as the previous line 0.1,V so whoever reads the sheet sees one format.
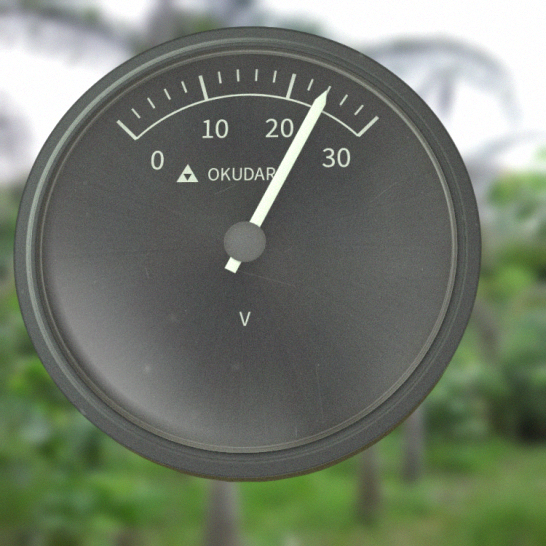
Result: 24,V
